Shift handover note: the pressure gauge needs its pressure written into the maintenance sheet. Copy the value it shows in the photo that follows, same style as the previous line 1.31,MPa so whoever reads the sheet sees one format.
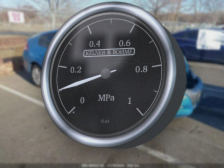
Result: 0.1,MPa
